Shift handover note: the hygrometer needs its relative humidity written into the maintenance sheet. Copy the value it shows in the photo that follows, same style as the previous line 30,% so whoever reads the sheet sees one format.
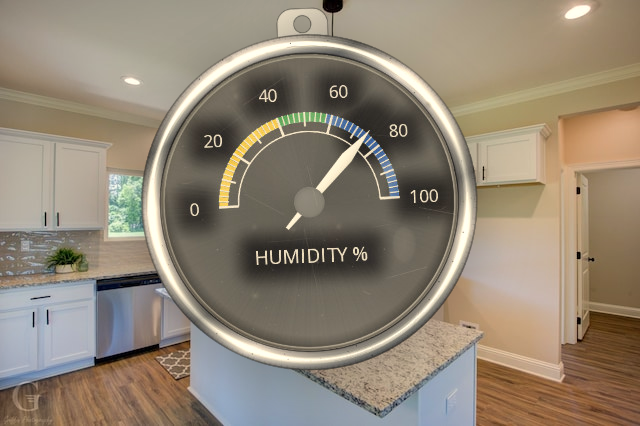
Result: 74,%
